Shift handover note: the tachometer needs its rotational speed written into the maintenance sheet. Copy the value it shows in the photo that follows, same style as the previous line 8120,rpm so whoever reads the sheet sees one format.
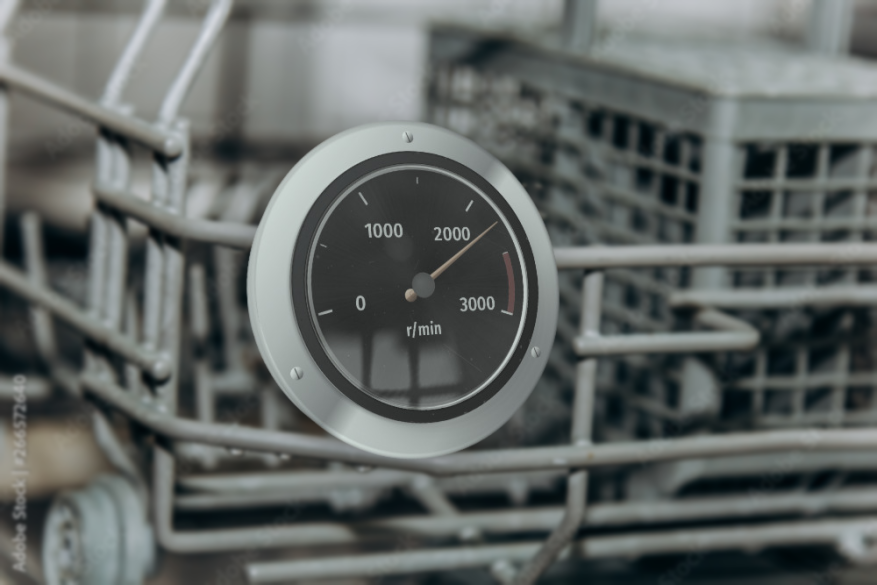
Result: 2250,rpm
